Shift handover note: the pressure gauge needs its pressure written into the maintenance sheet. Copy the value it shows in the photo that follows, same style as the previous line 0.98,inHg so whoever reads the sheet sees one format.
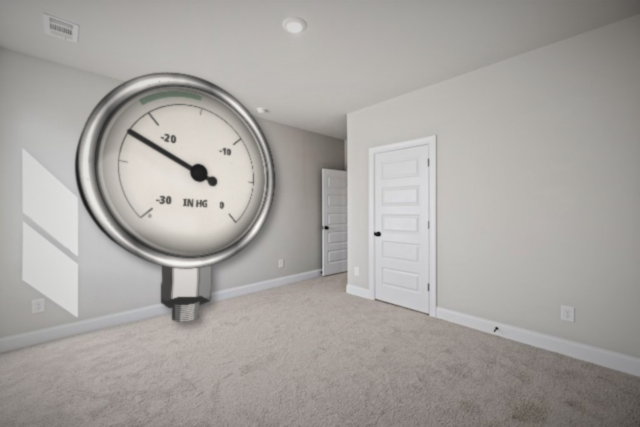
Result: -22.5,inHg
